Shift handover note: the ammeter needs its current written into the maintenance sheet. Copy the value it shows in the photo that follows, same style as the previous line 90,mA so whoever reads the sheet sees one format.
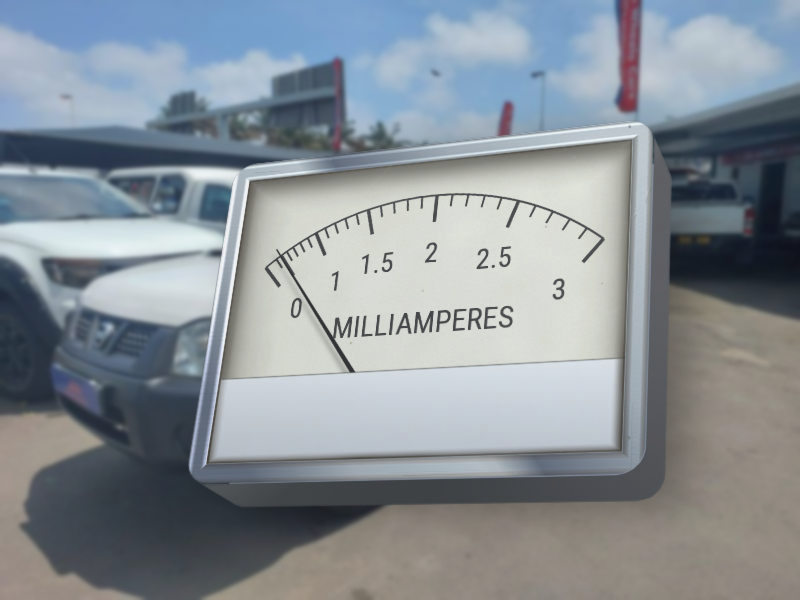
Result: 0.5,mA
